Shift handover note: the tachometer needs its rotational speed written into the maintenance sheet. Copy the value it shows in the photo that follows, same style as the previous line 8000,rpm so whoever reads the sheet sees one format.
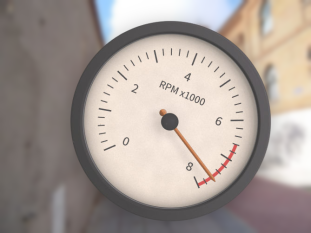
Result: 7600,rpm
